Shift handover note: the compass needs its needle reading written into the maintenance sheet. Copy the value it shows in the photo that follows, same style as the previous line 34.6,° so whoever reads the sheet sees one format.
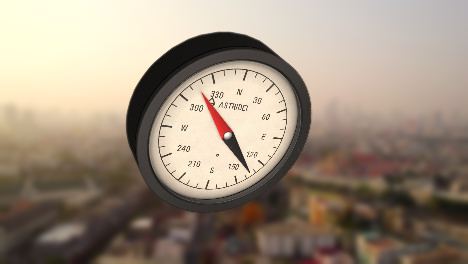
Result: 315,°
